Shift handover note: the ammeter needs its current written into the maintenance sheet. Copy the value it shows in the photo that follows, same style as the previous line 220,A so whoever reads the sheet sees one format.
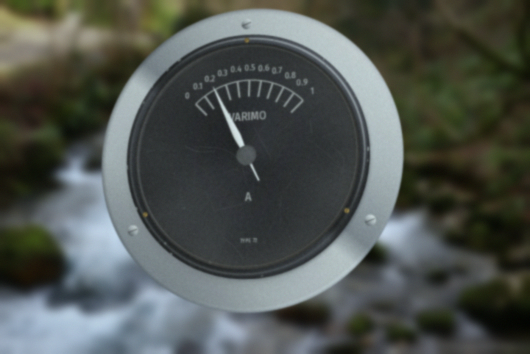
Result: 0.2,A
